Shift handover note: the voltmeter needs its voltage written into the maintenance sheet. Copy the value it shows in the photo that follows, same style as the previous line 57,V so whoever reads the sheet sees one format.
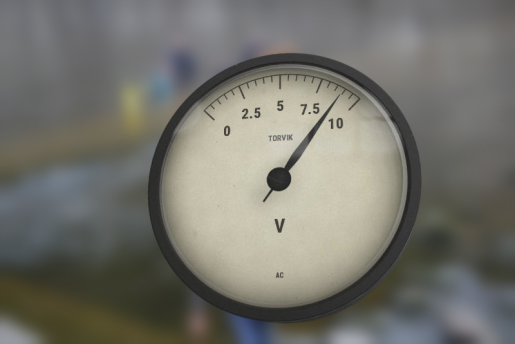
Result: 9,V
